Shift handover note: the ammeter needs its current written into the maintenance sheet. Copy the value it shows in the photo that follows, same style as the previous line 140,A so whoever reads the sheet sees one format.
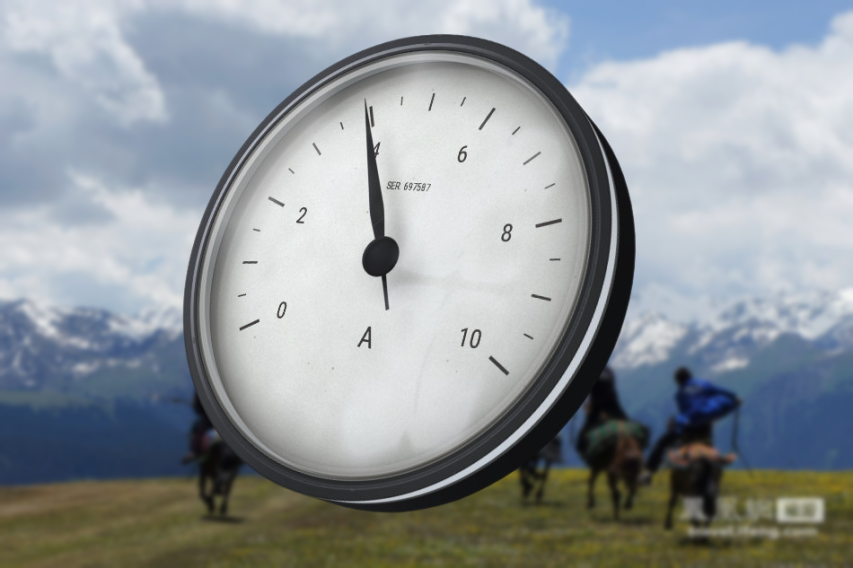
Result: 4,A
